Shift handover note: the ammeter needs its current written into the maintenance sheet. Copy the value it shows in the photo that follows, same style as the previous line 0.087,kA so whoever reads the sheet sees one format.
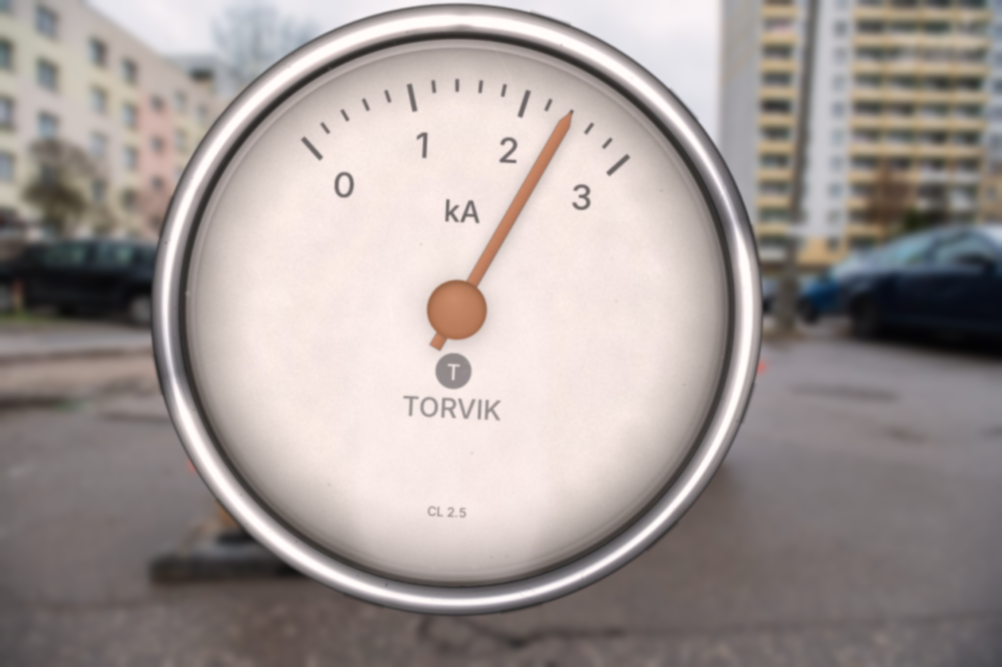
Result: 2.4,kA
